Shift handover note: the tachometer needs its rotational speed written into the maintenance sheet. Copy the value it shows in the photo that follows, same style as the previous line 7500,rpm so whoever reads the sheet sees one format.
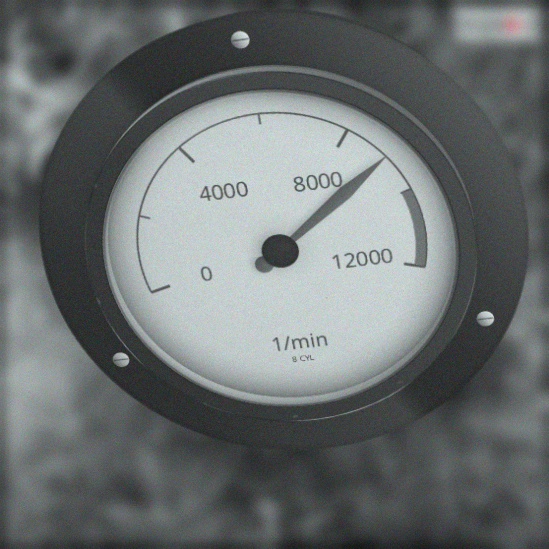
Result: 9000,rpm
